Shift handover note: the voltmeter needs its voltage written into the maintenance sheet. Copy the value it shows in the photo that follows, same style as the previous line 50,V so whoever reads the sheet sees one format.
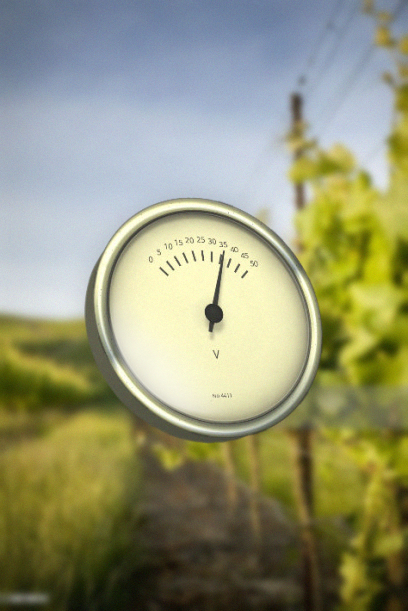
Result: 35,V
